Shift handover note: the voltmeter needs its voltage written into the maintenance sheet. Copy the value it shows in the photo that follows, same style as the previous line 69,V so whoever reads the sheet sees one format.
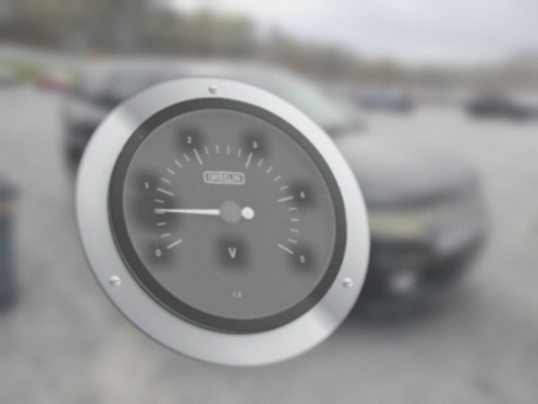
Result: 0.6,V
